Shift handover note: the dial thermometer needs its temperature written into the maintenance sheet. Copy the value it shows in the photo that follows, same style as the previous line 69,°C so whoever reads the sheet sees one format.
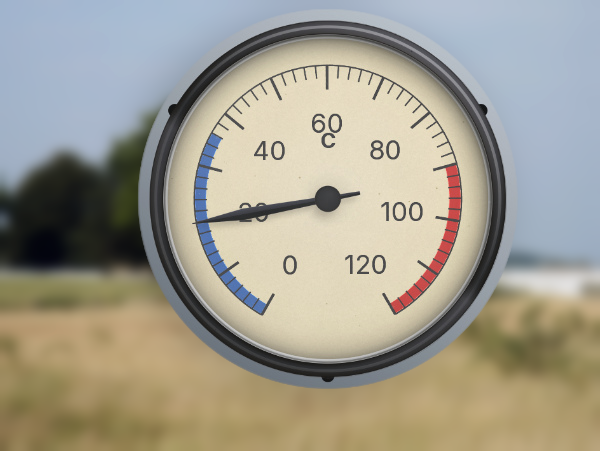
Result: 20,°C
